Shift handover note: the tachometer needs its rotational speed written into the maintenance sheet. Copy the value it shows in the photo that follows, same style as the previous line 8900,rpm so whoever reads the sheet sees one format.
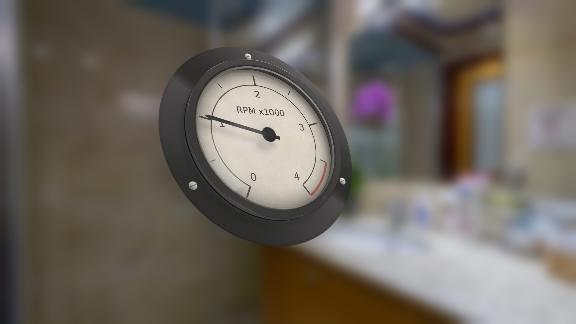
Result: 1000,rpm
